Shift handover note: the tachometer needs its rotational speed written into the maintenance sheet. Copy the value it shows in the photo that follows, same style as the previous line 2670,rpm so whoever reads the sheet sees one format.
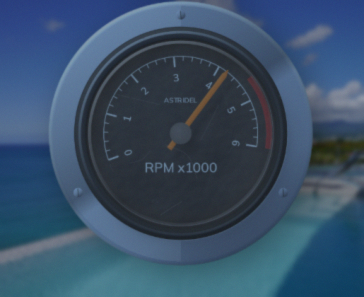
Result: 4200,rpm
